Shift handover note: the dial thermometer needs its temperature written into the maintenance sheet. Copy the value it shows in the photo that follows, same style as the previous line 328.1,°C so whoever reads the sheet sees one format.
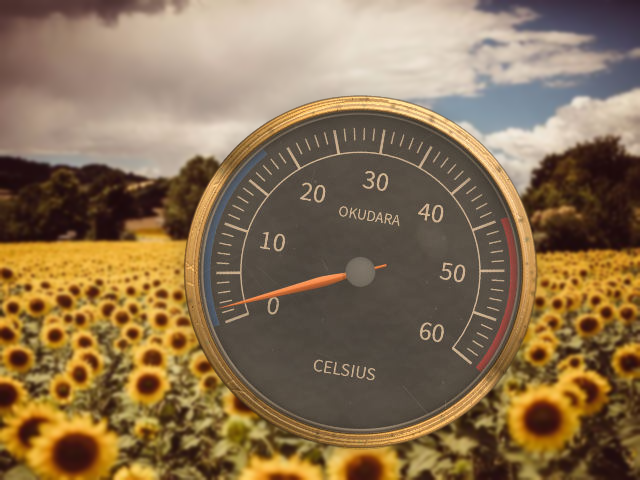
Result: 1.5,°C
